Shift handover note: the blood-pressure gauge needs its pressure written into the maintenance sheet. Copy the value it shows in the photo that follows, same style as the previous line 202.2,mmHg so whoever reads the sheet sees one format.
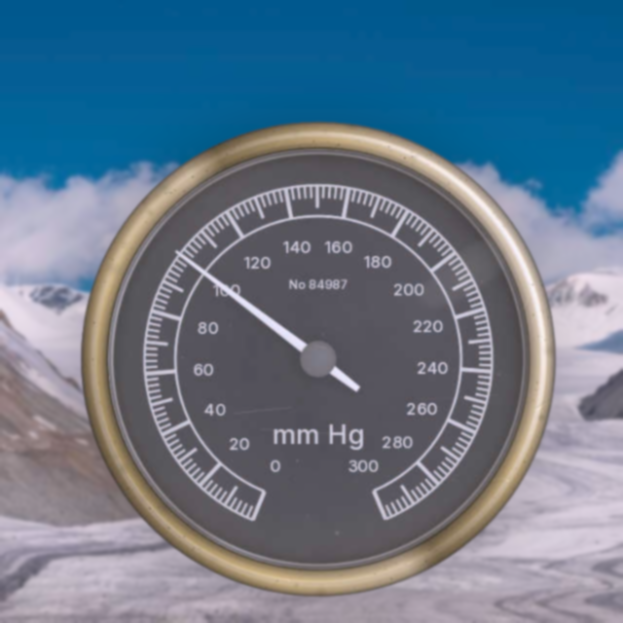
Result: 100,mmHg
